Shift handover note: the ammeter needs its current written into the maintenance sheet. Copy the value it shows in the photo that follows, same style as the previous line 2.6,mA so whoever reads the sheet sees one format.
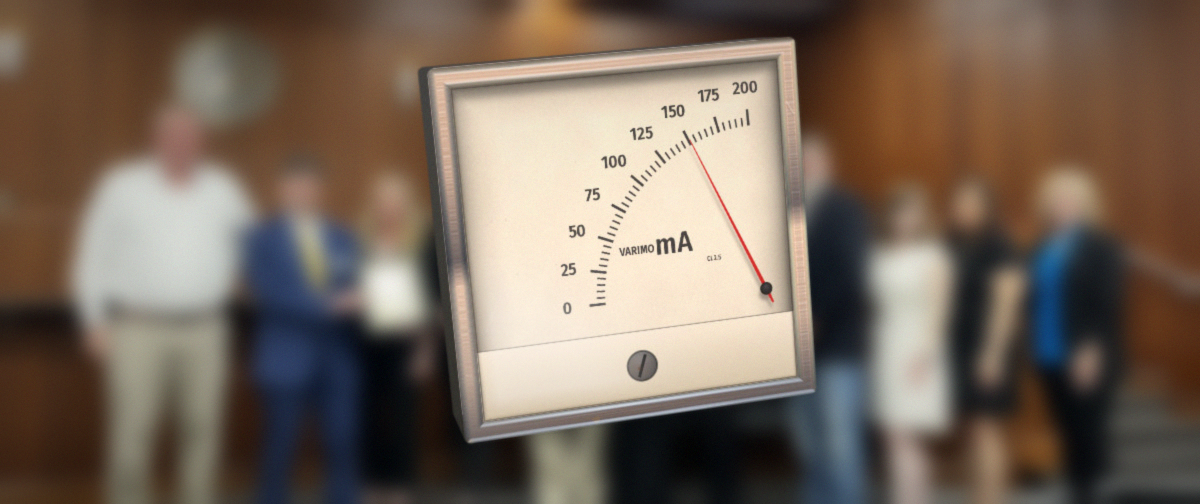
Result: 150,mA
